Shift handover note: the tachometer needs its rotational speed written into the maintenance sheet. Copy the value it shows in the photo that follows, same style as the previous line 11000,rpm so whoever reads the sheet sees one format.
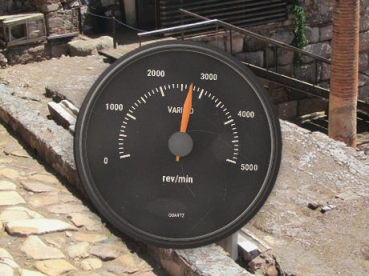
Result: 2700,rpm
